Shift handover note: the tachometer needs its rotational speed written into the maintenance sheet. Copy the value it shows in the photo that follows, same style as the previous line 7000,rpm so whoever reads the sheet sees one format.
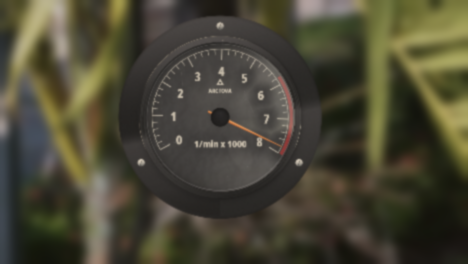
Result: 7800,rpm
